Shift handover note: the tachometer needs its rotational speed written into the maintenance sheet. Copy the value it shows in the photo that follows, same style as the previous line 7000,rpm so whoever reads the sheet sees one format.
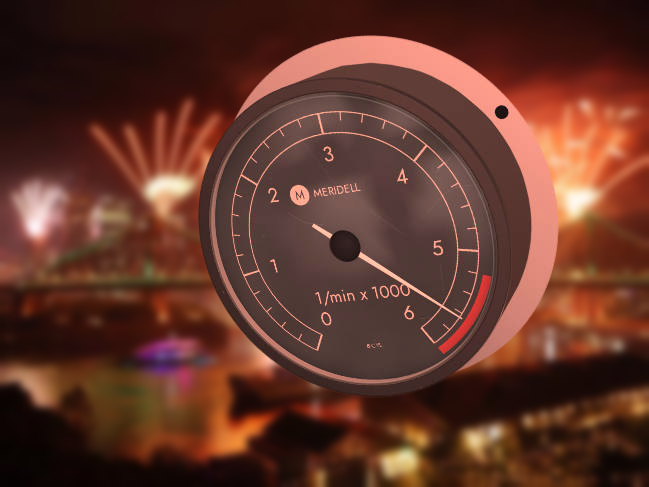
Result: 5600,rpm
